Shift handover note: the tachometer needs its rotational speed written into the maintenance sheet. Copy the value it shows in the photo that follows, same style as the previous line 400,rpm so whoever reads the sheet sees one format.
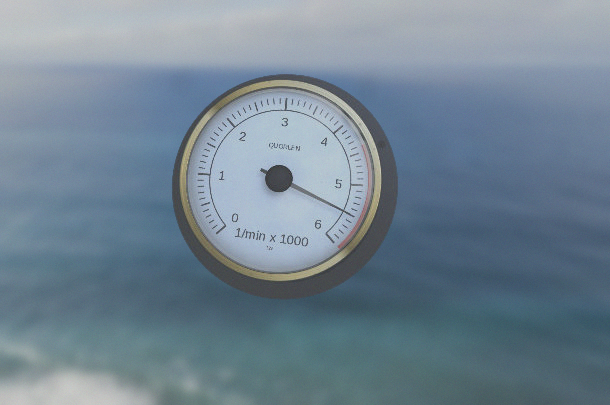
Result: 5500,rpm
